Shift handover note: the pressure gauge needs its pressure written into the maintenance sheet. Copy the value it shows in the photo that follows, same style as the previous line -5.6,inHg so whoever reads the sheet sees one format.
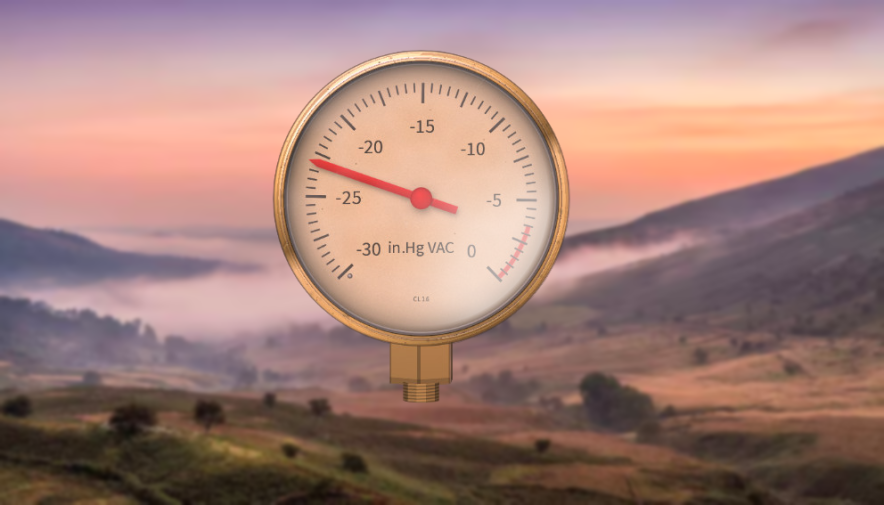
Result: -23,inHg
